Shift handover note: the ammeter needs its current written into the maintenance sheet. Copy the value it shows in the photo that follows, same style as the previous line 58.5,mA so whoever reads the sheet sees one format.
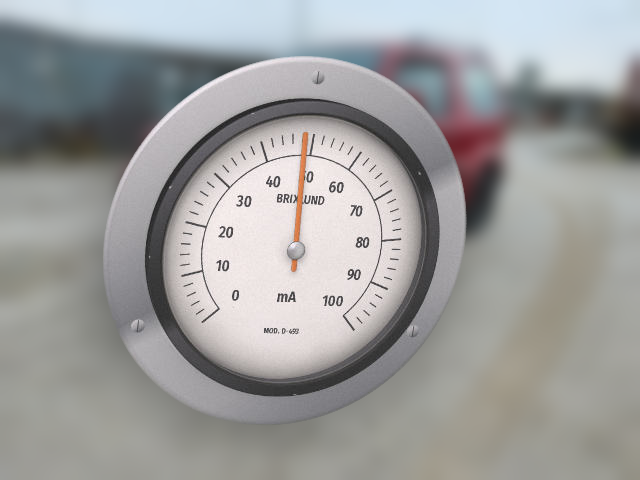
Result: 48,mA
